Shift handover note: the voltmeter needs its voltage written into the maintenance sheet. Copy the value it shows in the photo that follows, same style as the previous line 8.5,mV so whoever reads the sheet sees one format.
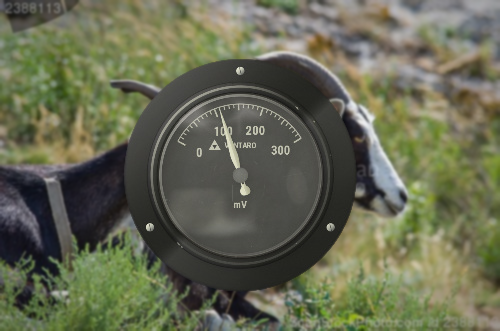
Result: 110,mV
